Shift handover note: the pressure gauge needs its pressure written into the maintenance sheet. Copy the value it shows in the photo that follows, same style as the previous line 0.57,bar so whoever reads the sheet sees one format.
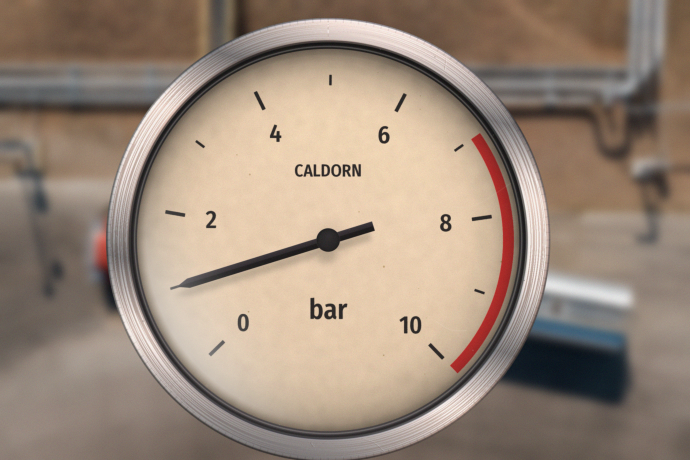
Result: 1,bar
